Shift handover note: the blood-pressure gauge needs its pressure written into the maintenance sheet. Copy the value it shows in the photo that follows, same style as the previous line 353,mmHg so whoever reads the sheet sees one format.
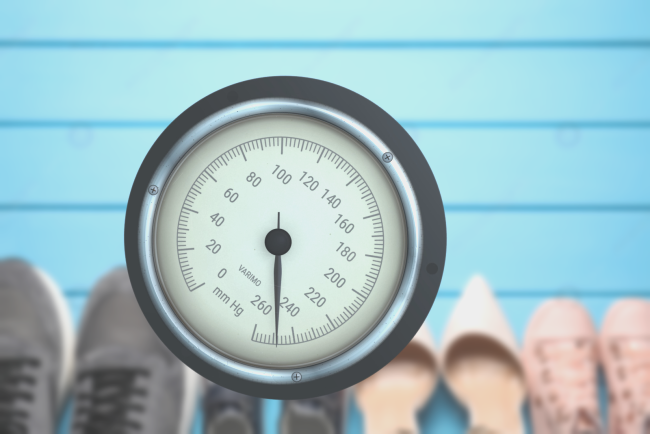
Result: 248,mmHg
